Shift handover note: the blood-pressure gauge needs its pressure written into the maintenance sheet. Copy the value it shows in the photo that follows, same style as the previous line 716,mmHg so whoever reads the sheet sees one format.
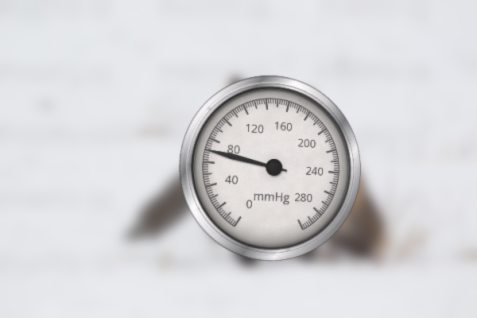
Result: 70,mmHg
